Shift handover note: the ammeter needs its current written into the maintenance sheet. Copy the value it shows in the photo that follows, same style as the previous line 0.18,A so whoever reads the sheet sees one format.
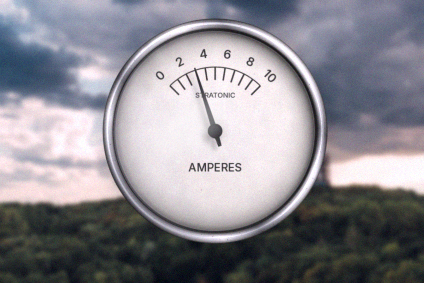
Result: 3,A
